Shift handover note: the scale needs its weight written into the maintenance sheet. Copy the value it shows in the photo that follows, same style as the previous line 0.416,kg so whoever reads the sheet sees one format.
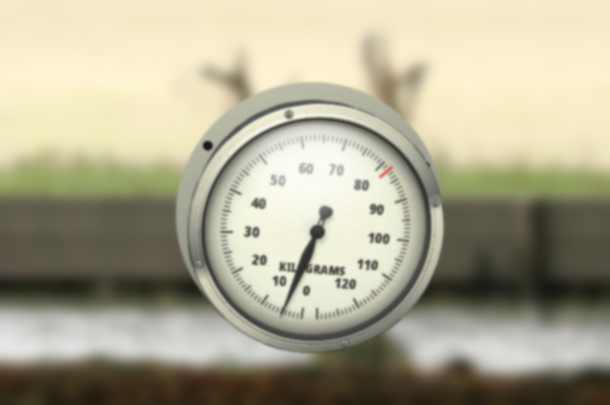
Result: 5,kg
